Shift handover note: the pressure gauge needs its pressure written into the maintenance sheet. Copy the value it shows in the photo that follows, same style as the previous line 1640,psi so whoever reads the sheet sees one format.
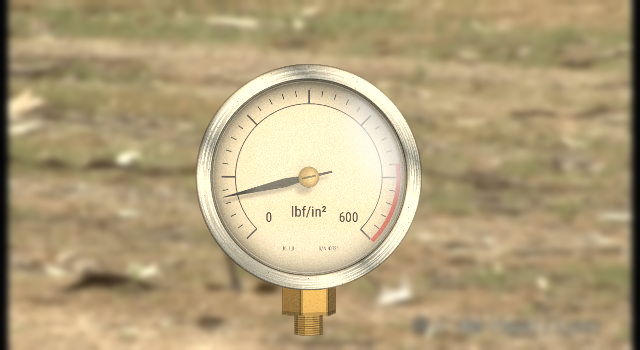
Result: 70,psi
